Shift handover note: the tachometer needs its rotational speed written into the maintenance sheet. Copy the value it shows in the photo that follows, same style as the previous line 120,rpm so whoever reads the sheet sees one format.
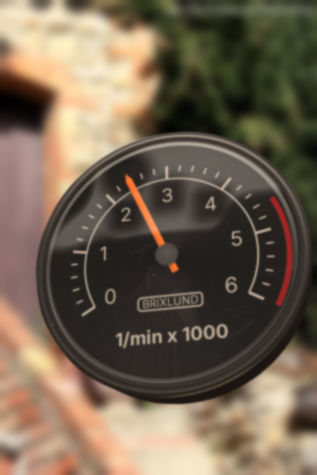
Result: 2400,rpm
